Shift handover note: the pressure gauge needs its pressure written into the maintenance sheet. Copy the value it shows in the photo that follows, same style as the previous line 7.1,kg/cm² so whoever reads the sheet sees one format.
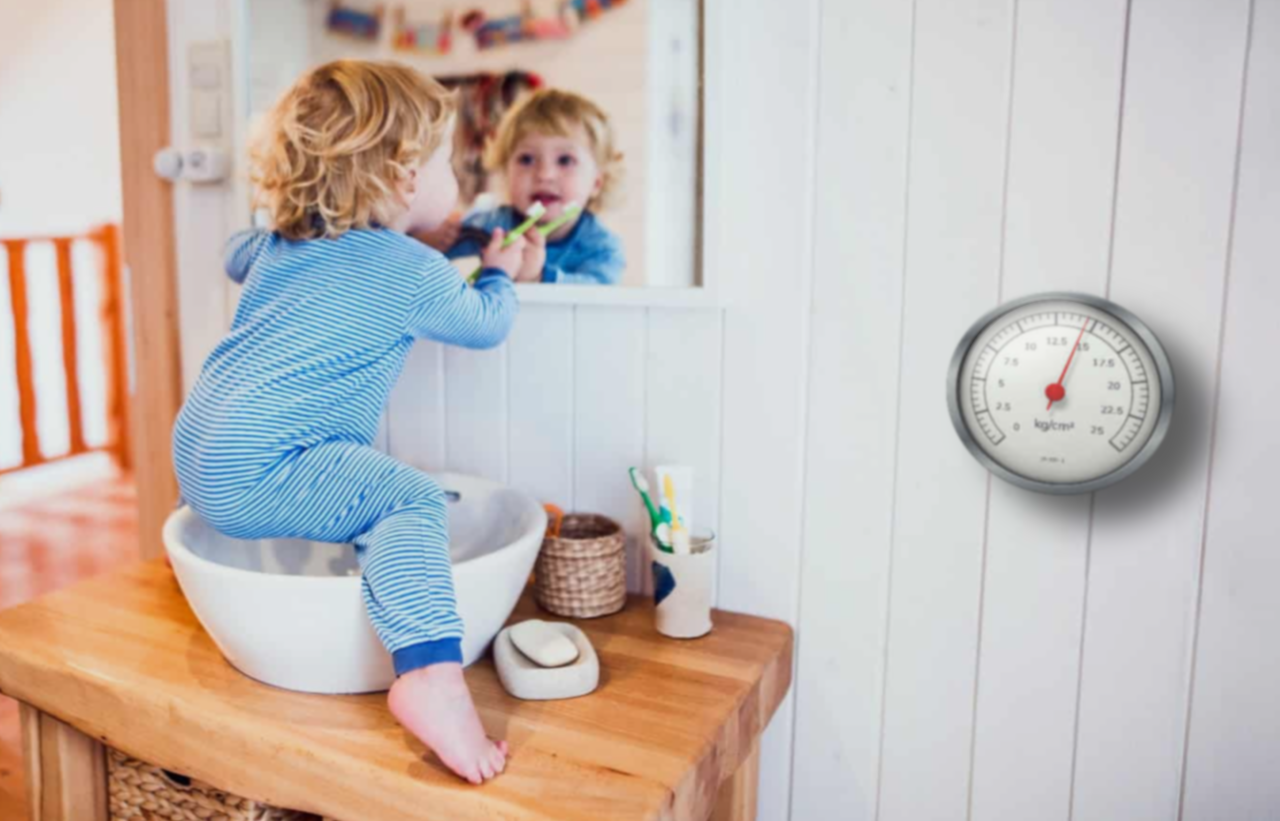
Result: 14.5,kg/cm²
